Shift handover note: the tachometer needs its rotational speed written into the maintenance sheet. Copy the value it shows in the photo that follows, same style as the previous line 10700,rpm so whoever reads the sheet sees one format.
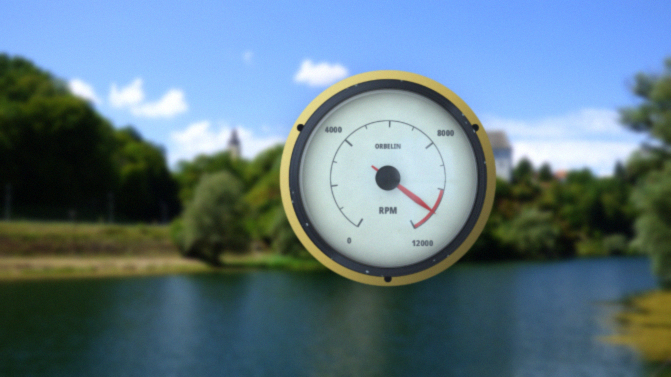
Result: 11000,rpm
